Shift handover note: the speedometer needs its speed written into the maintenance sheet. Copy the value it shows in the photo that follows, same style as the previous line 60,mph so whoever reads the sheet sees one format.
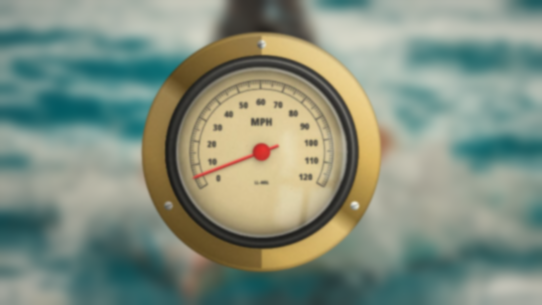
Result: 5,mph
